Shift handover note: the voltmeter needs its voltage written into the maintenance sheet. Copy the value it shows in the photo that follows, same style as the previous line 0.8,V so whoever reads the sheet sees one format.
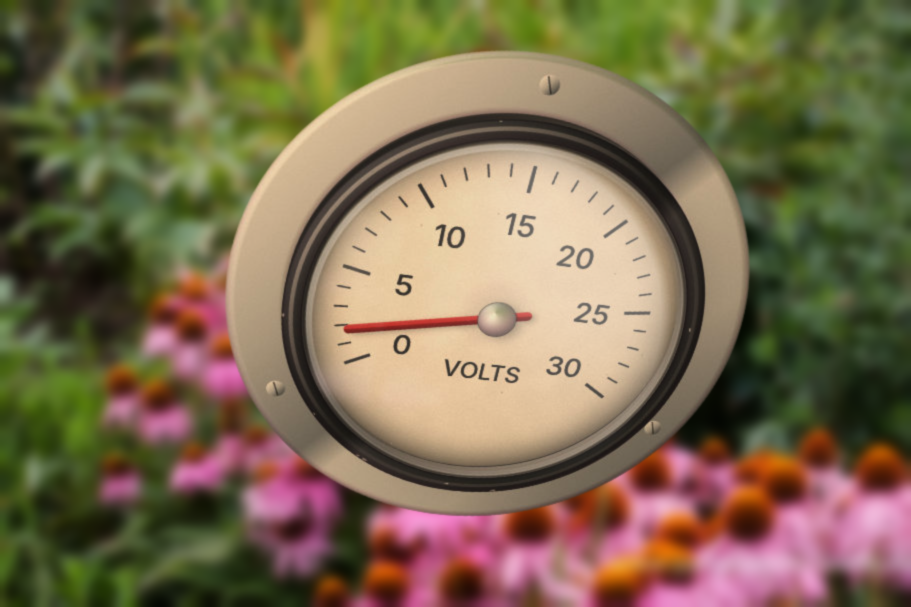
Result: 2,V
